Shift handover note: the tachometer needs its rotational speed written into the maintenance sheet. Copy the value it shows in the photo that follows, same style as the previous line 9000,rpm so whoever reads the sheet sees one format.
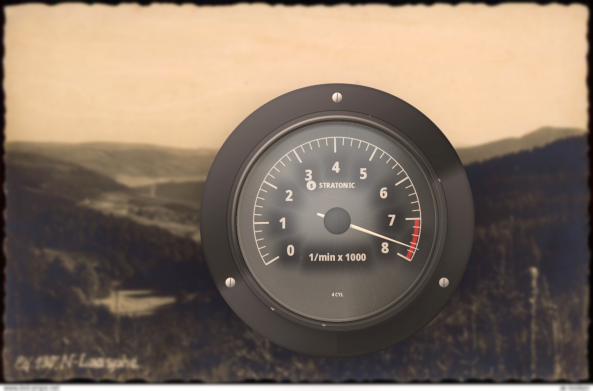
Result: 7700,rpm
